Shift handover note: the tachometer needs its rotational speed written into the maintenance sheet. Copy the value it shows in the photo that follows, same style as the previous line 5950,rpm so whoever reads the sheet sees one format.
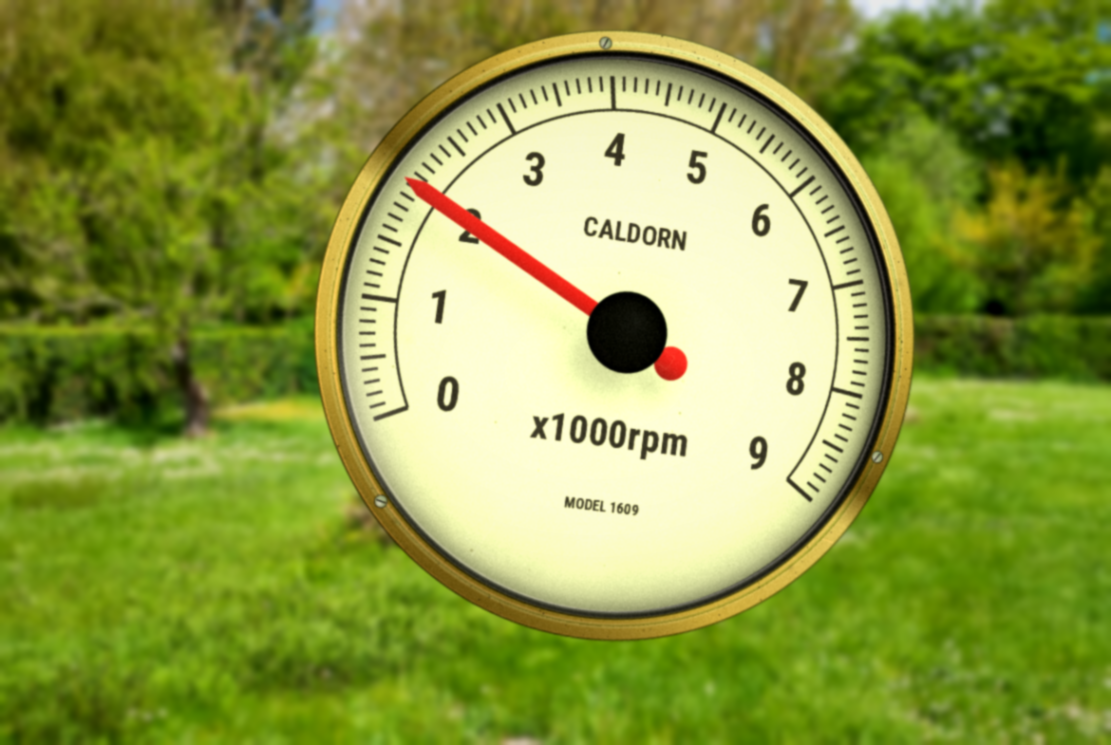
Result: 2000,rpm
